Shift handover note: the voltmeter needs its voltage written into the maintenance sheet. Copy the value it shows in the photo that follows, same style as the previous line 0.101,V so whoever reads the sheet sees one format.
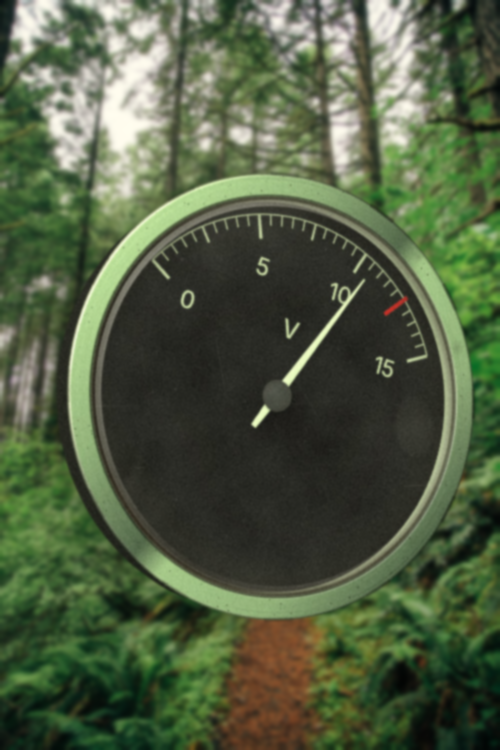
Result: 10.5,V
